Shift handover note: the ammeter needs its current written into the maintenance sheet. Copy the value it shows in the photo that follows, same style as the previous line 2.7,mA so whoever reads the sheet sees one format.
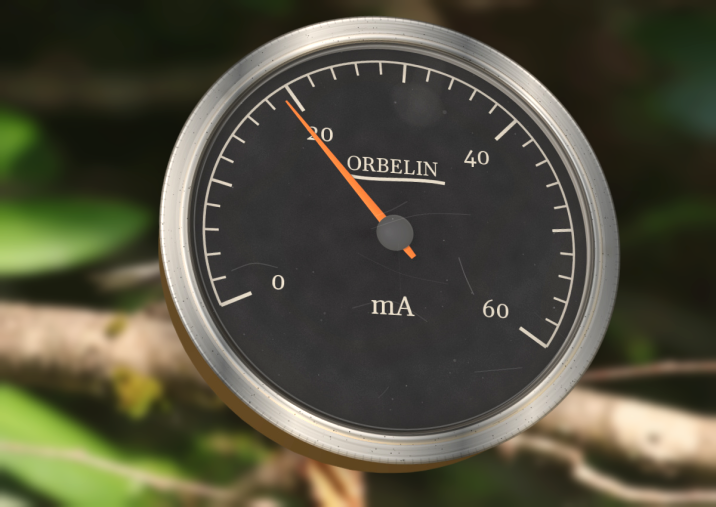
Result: 19,mA
